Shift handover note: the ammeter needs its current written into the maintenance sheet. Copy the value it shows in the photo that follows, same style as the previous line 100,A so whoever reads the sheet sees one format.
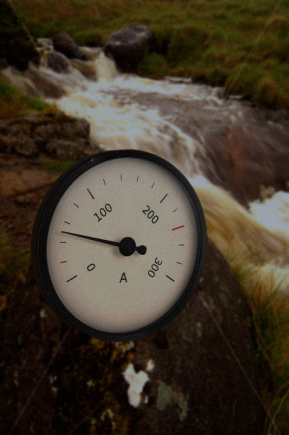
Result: 50,A
